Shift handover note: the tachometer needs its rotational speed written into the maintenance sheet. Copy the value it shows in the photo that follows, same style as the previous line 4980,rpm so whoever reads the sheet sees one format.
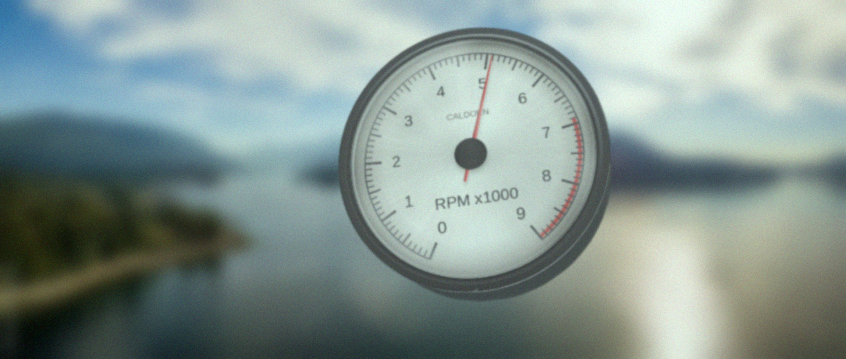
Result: 5100,rpm
